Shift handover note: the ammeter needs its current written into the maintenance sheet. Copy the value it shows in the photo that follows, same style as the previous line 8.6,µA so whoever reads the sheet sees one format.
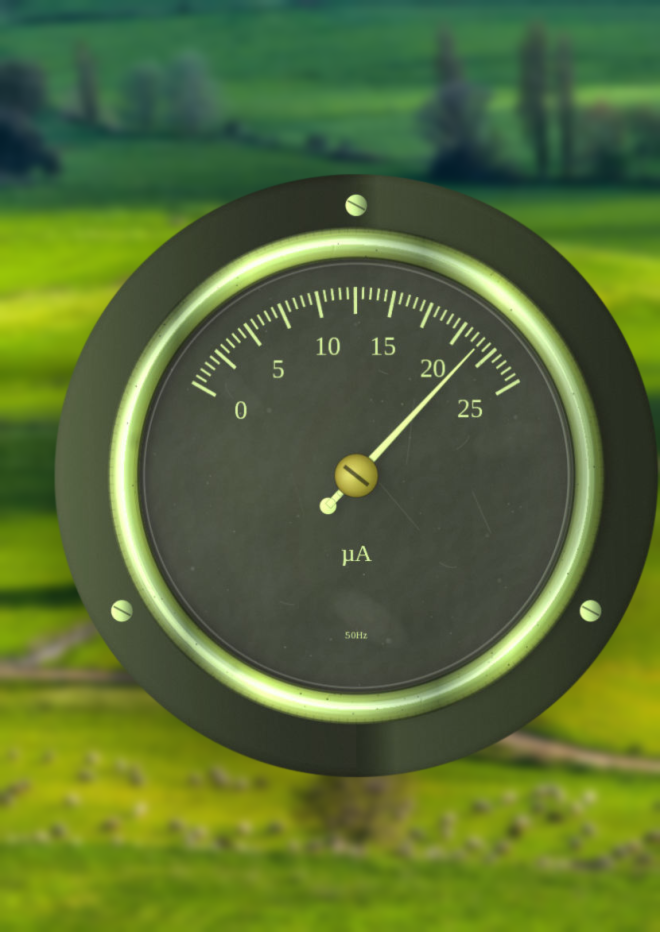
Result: 21.5,µA
